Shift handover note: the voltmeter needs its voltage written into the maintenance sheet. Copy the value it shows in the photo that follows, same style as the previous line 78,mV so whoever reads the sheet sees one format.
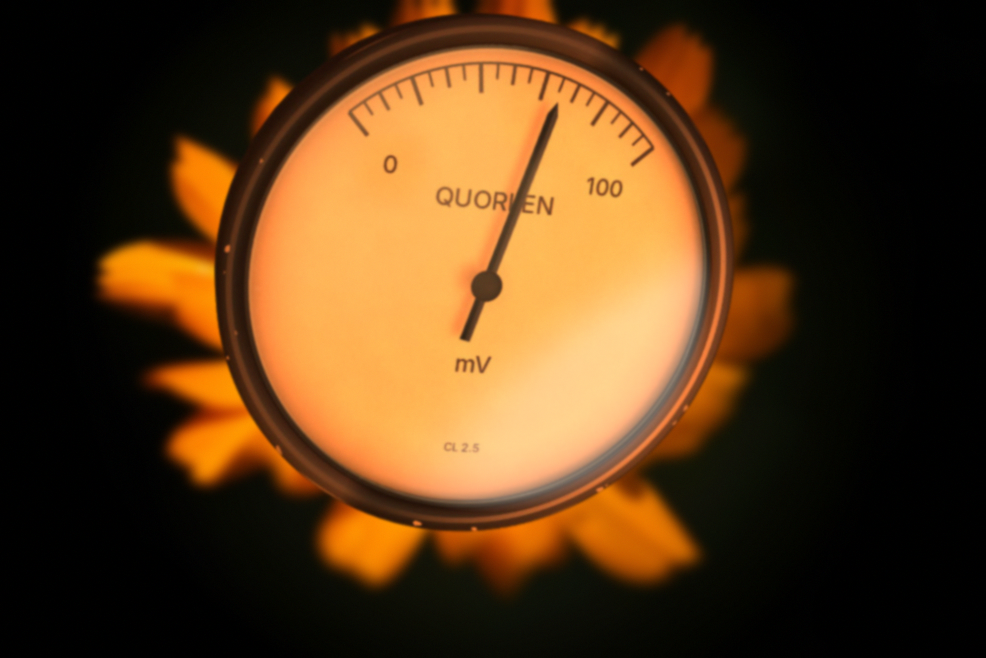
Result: 65,mV
